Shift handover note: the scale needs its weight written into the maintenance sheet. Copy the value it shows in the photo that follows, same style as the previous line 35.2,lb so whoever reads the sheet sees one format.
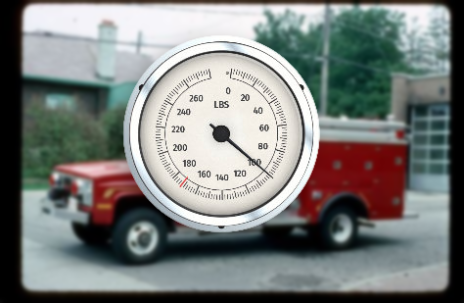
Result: 100,lb
